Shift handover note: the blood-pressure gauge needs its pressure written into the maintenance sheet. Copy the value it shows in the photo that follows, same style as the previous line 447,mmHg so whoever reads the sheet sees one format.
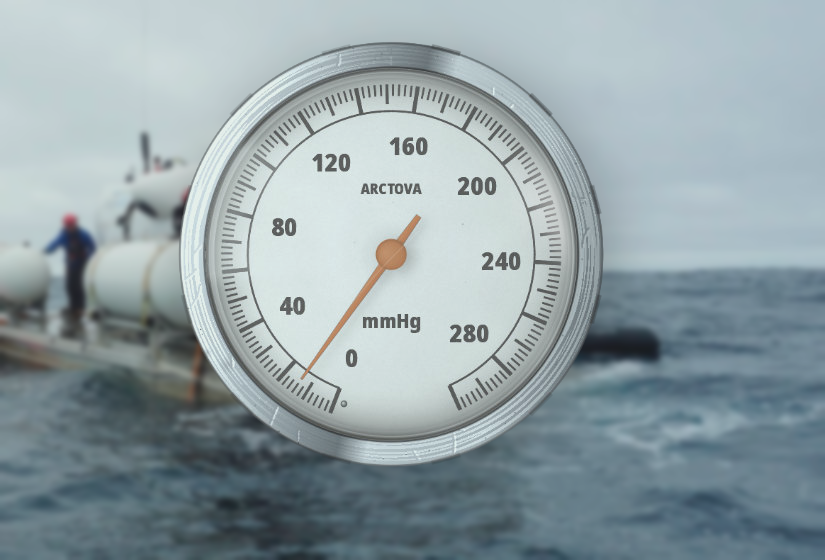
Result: 14,mmHg
